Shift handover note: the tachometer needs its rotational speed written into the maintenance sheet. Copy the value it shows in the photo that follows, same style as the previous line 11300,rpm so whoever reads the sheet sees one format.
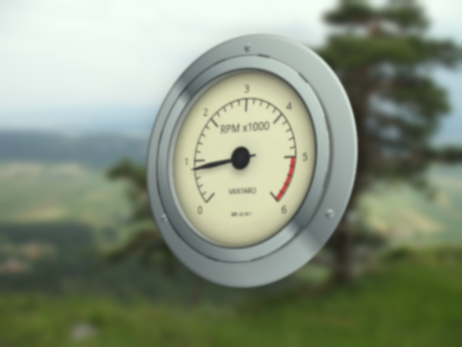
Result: 800,rpm
